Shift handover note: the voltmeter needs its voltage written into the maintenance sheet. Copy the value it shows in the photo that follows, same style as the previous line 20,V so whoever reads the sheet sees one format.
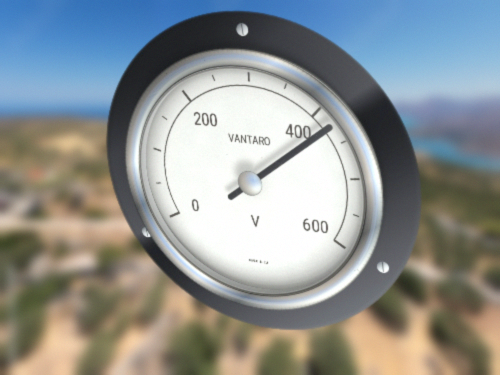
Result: 425,V
